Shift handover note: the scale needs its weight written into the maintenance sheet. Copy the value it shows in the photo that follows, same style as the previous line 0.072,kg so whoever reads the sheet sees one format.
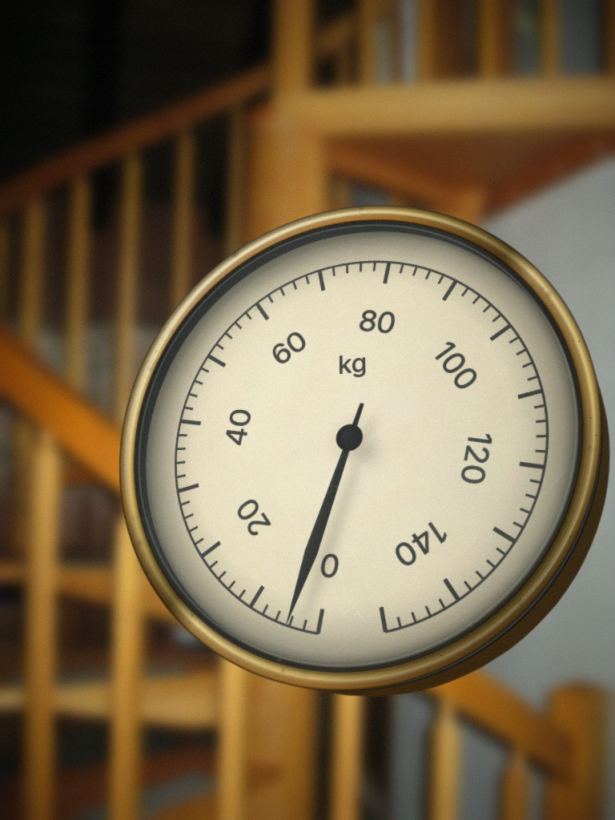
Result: 4,kg
